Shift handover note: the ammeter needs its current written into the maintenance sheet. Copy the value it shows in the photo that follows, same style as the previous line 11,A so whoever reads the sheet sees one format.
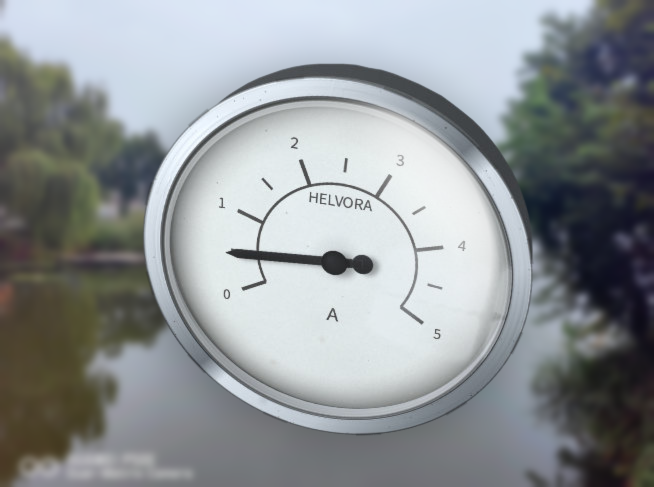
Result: 0.5,A
